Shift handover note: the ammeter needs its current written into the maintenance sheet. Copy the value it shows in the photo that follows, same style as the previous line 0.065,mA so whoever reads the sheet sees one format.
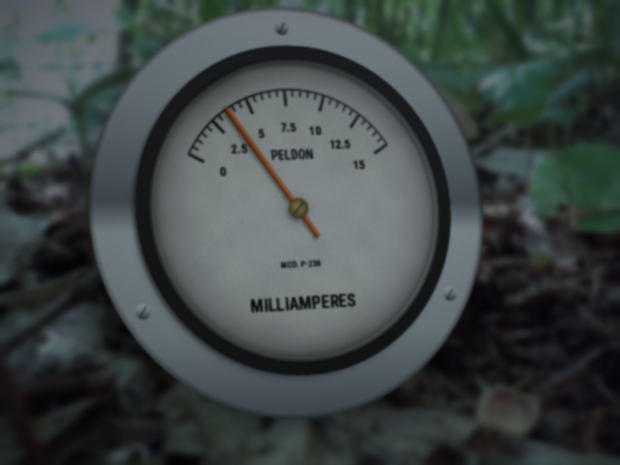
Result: 3.5,mA
